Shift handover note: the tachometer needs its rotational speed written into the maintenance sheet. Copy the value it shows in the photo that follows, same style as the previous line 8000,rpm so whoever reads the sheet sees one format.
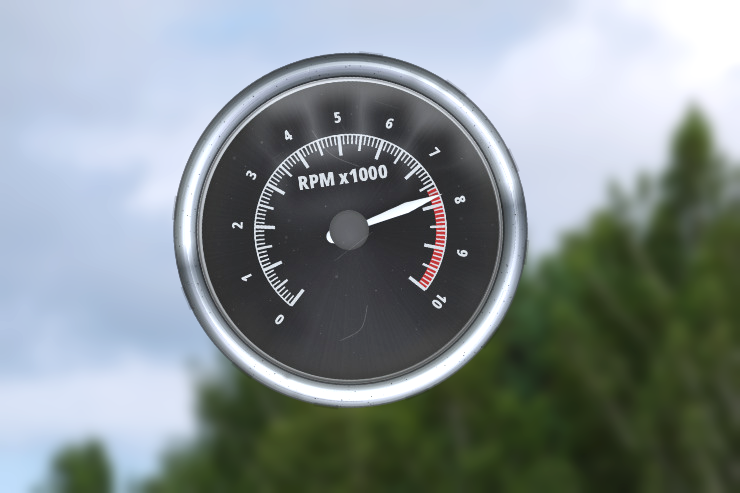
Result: 7800,rpm
